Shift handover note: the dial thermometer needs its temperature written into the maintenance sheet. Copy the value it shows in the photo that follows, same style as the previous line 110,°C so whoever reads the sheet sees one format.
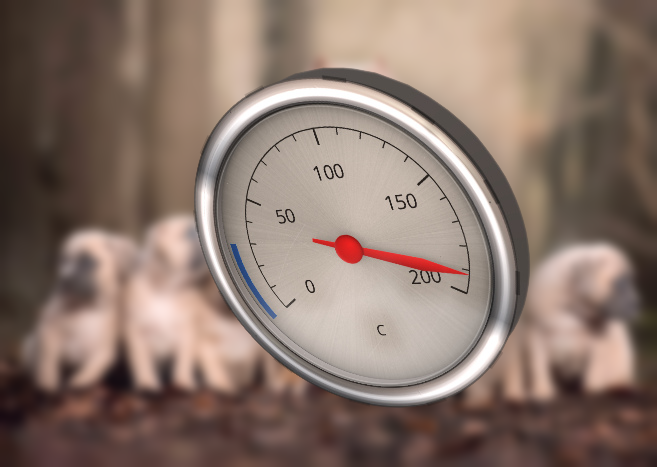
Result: 190,°C
